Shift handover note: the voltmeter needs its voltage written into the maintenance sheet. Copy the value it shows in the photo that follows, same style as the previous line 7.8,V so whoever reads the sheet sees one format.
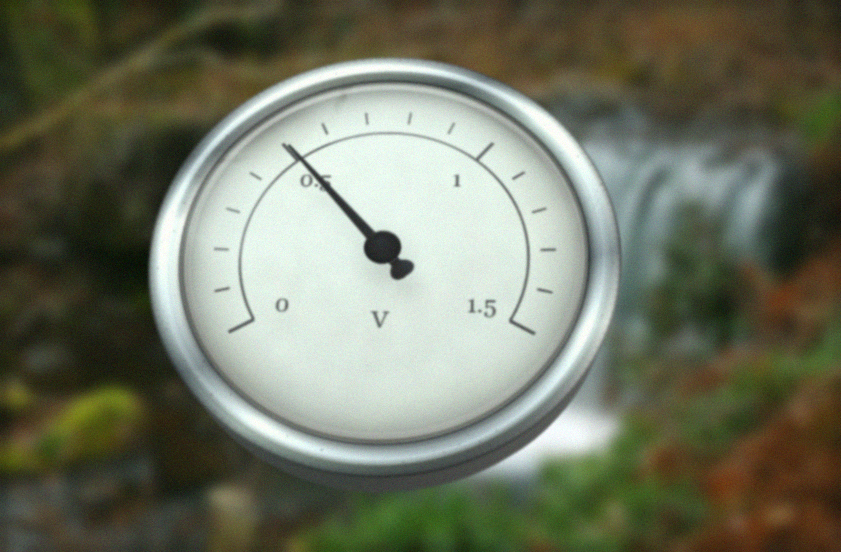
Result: 0.5,V
